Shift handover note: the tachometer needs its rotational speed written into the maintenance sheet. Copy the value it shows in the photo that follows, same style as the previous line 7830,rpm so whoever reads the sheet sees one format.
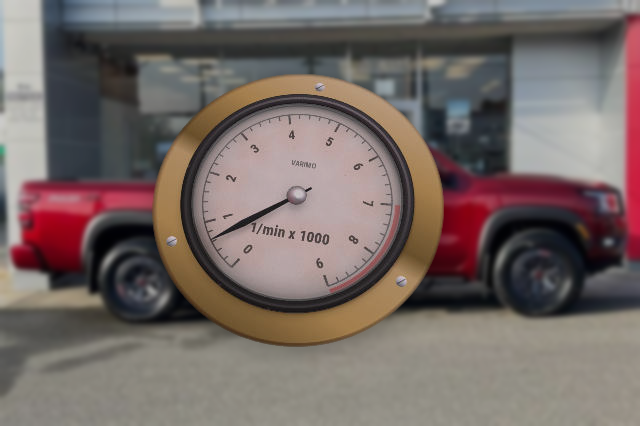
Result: 600,rpm
